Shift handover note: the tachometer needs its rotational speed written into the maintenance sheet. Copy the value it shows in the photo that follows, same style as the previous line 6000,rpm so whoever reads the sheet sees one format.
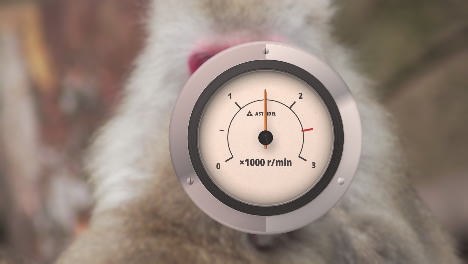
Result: 1500,rpm
